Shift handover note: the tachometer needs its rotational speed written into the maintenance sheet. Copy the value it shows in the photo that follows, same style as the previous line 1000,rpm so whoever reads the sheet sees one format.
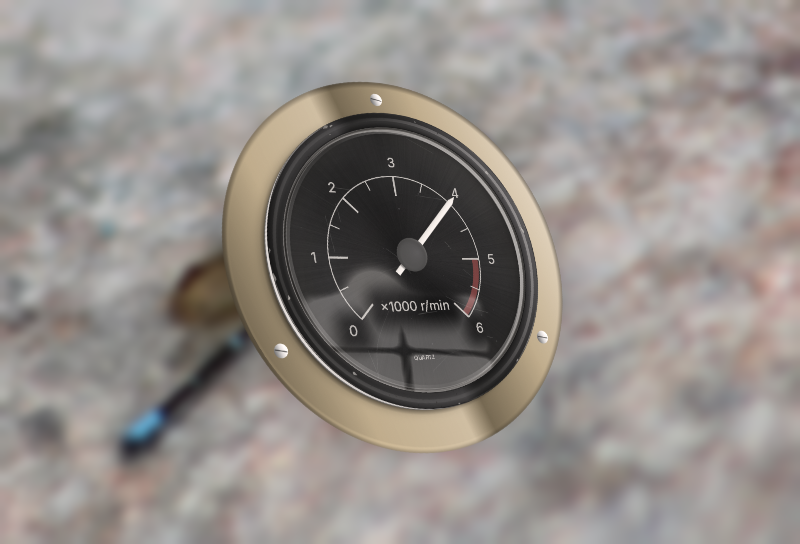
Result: 4000,rpm
